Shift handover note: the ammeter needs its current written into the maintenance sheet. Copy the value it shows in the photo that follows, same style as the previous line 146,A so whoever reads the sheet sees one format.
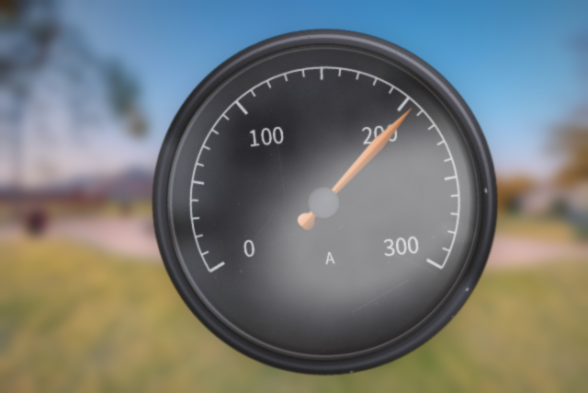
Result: 205,A
